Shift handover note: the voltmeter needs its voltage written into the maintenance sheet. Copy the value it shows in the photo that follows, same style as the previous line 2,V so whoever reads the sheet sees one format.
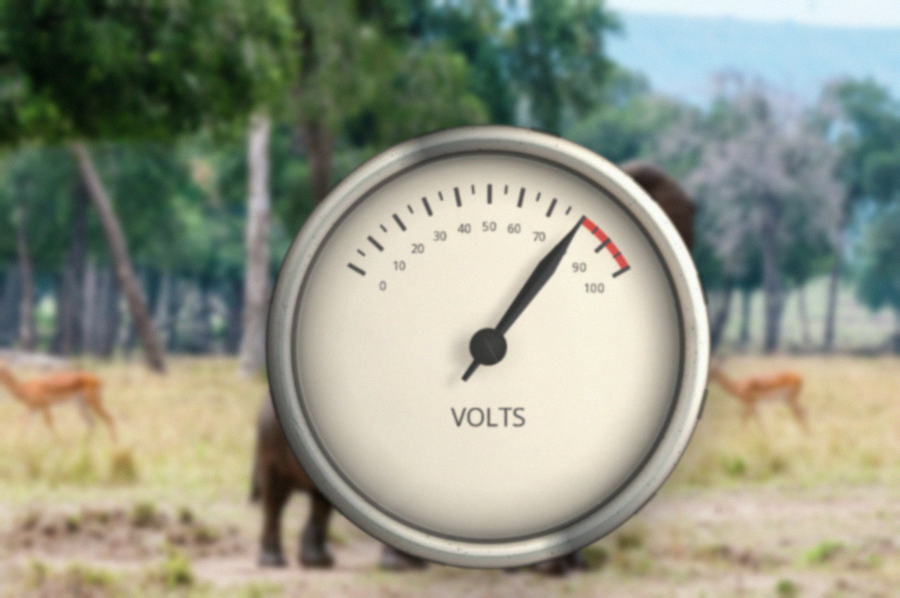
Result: 80,V
